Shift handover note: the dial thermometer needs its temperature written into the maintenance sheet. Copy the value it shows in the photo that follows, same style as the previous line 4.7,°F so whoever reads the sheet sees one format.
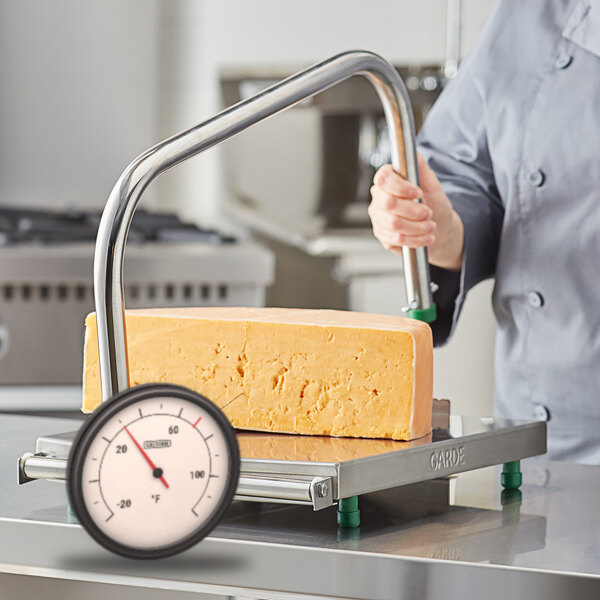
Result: 30,°F
